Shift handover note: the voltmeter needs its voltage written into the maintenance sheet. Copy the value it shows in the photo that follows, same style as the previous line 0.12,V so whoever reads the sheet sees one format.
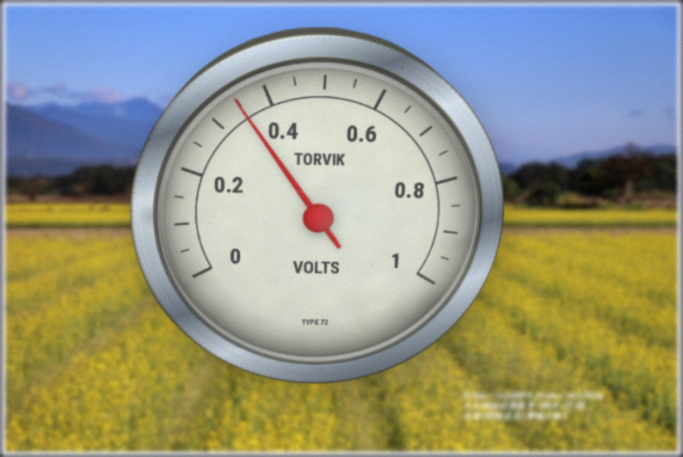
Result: 0.35,V
